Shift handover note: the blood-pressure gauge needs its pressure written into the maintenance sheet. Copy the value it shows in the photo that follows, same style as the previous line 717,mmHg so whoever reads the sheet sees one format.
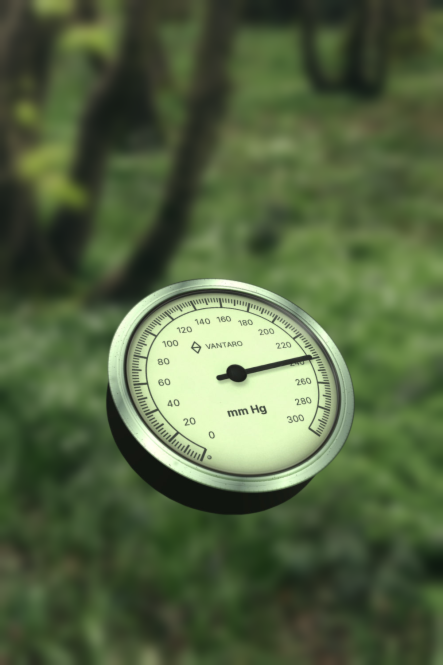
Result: 240,mmHg
